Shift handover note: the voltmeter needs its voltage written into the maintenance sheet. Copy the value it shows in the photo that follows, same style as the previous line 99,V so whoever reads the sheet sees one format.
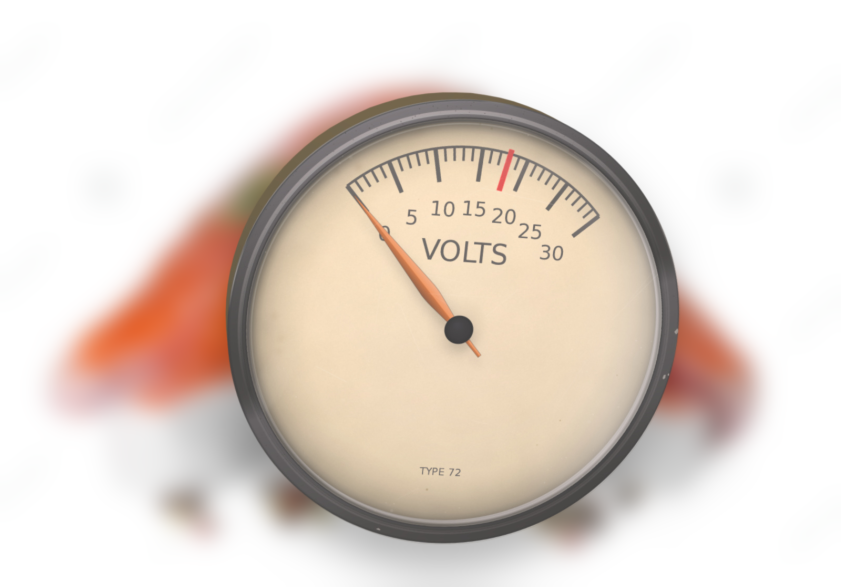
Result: 0,V
